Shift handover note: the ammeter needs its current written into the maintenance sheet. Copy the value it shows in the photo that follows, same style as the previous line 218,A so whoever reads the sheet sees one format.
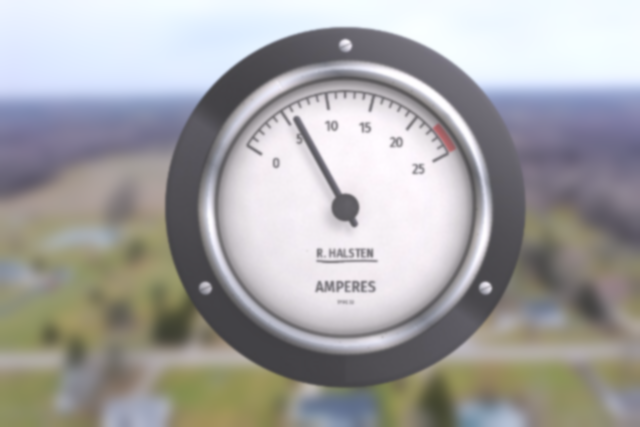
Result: 6,A
